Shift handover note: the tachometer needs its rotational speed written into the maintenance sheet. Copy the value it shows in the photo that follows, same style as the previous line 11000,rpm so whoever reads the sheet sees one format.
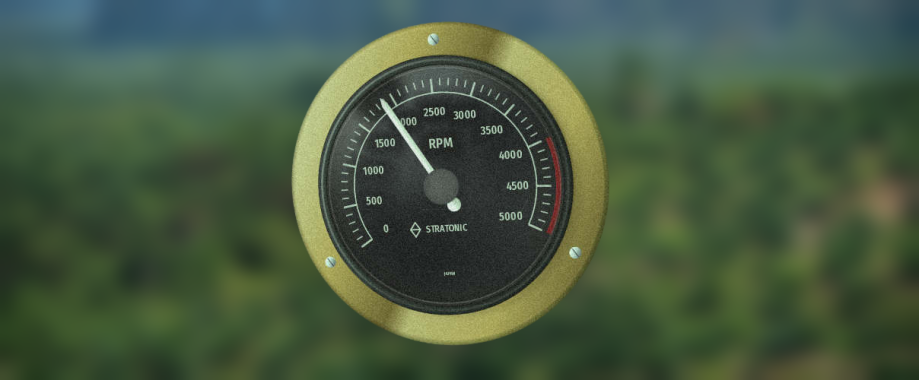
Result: 1900,rpm
